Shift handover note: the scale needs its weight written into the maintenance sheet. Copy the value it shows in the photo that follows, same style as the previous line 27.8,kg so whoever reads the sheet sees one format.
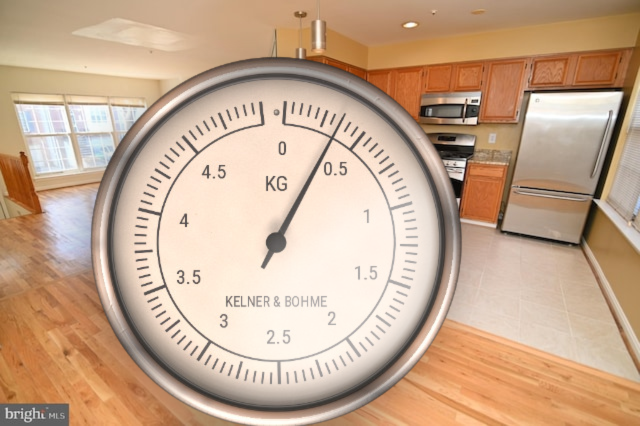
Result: 0.35,kg
